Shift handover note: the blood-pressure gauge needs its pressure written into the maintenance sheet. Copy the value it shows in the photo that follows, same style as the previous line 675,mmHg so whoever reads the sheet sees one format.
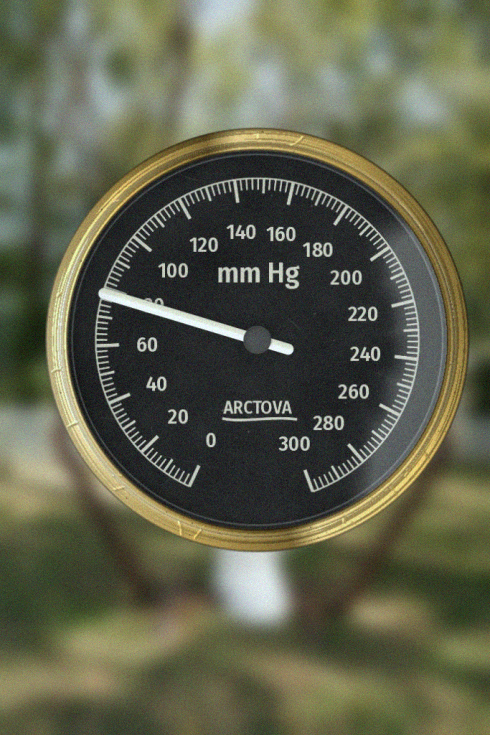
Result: 78,mmHg
